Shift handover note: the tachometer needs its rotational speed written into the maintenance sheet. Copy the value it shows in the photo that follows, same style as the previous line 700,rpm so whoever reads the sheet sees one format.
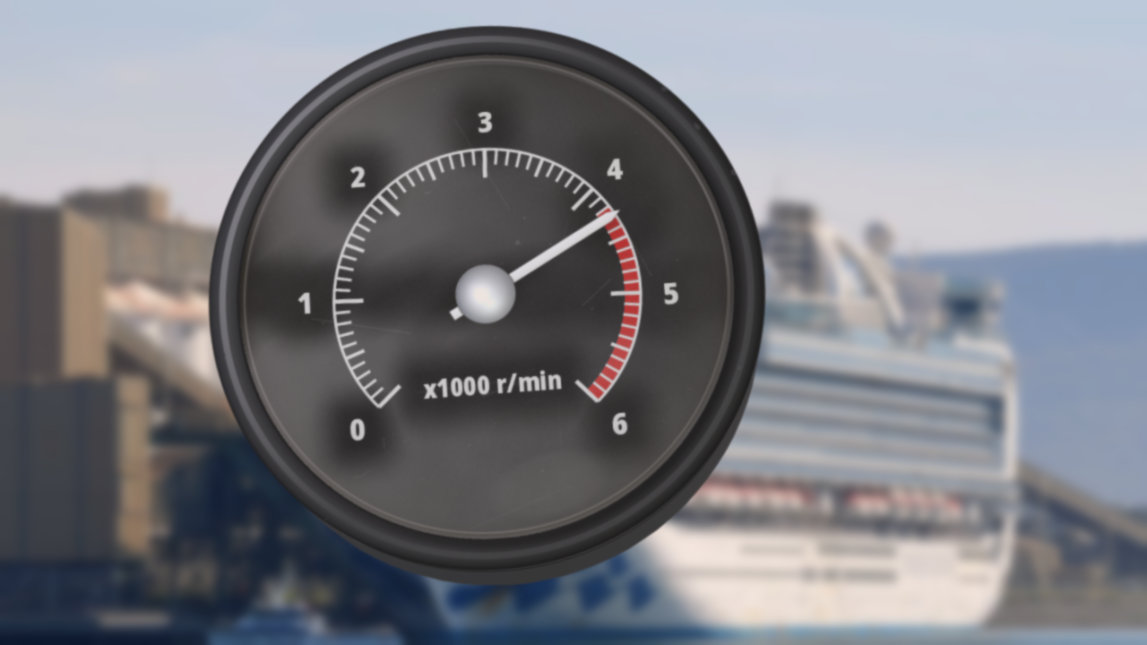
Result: 4300,rpm
